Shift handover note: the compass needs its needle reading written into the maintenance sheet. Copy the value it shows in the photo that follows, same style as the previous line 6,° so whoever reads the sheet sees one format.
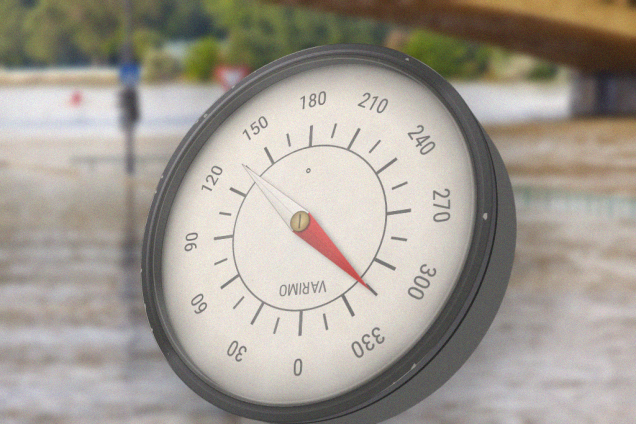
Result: 315,°
